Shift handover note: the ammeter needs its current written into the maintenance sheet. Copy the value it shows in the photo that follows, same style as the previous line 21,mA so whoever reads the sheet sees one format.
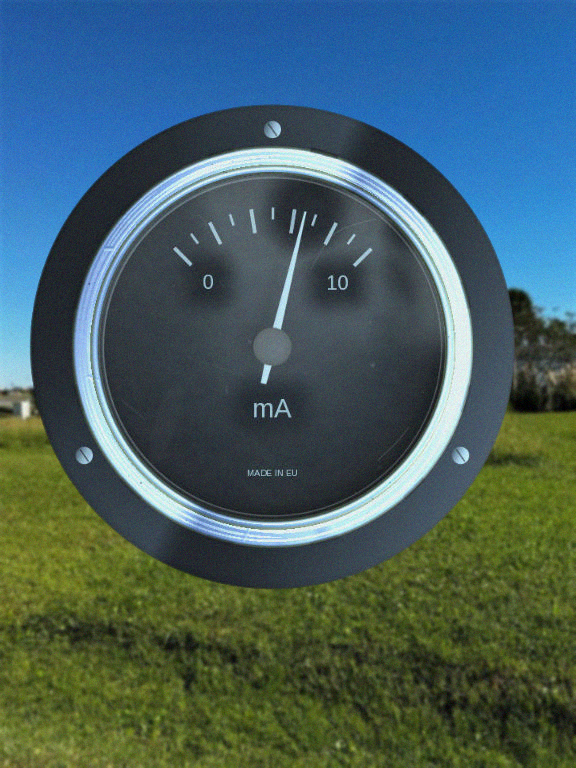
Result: 6.5,mA
